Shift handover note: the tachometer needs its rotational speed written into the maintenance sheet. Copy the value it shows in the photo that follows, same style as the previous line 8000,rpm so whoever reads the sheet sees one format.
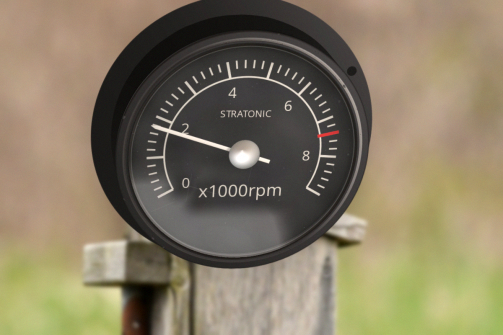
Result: 1800,rpm
